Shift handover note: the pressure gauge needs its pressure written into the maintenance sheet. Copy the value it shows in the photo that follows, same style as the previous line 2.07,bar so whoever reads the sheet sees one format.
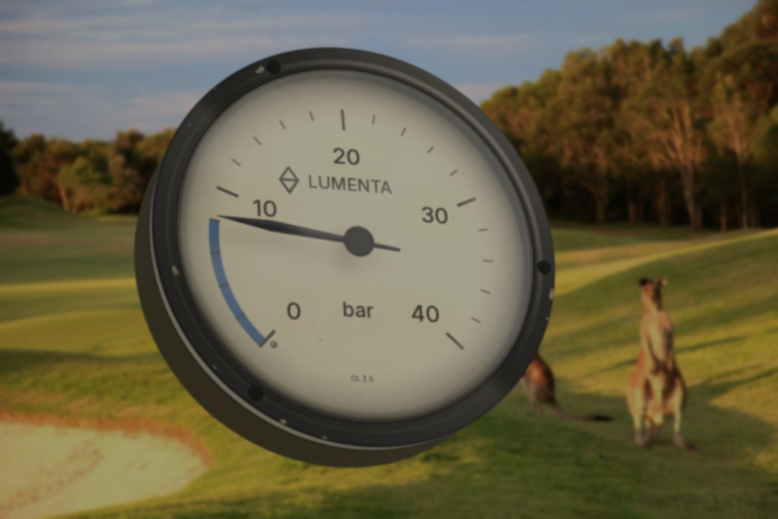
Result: 8,bar
